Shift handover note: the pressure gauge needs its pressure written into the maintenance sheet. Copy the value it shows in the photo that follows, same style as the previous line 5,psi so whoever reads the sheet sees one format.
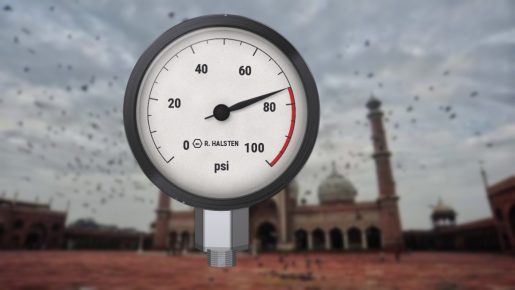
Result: 75,psi
